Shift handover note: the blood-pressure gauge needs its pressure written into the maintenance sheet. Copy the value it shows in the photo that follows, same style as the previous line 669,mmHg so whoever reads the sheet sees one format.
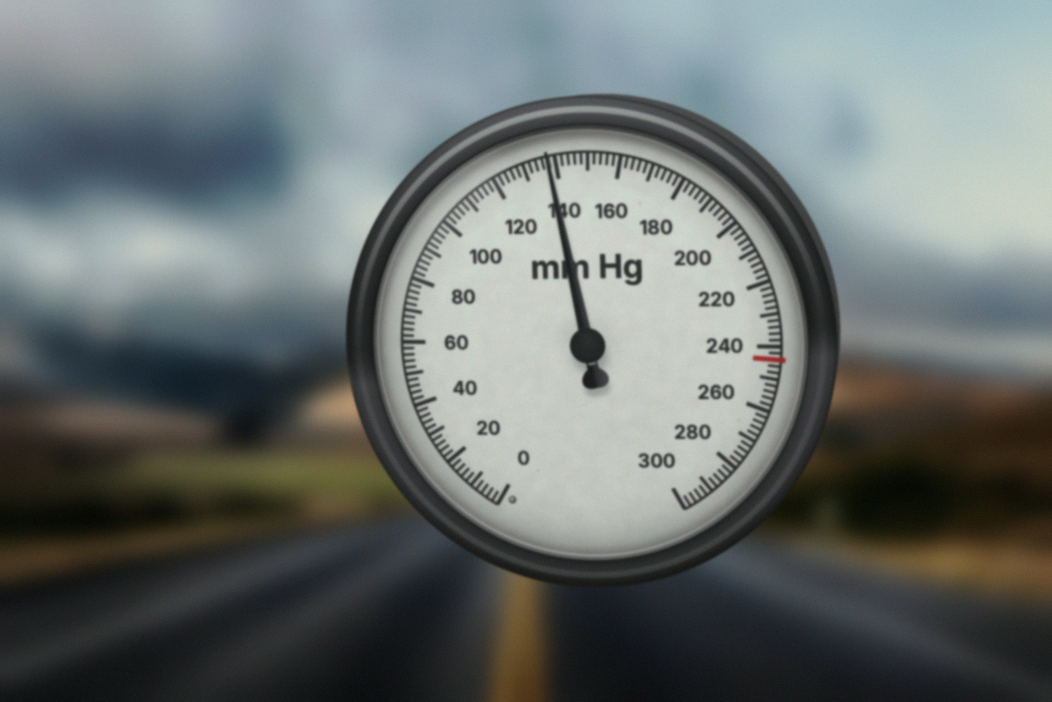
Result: 138,mmHg
